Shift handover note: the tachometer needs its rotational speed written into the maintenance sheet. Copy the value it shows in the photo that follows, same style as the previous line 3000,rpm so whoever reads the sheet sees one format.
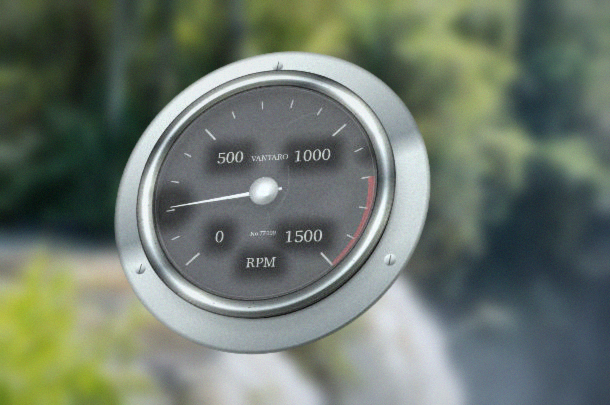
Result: 200,rpm
